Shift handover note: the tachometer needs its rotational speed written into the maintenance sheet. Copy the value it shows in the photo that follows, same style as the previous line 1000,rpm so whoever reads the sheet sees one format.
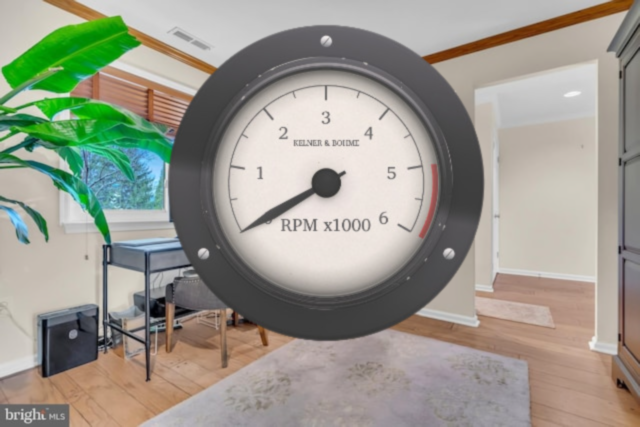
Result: 0,rpm
